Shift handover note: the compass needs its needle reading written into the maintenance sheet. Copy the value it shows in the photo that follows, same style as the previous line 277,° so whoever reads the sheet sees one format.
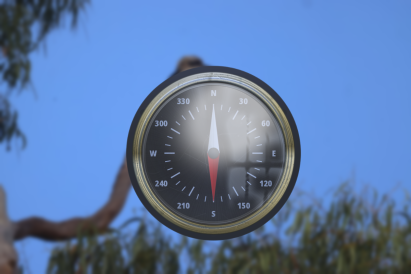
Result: 180,°
